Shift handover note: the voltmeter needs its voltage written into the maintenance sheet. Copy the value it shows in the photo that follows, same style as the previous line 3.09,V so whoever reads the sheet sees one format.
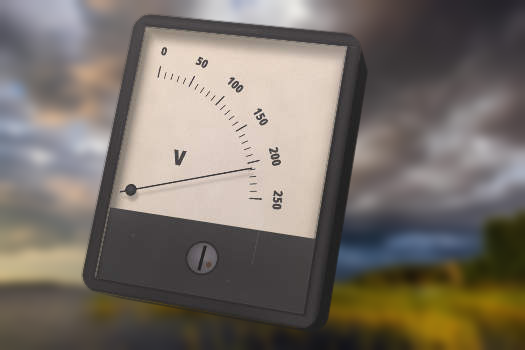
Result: 210,V
